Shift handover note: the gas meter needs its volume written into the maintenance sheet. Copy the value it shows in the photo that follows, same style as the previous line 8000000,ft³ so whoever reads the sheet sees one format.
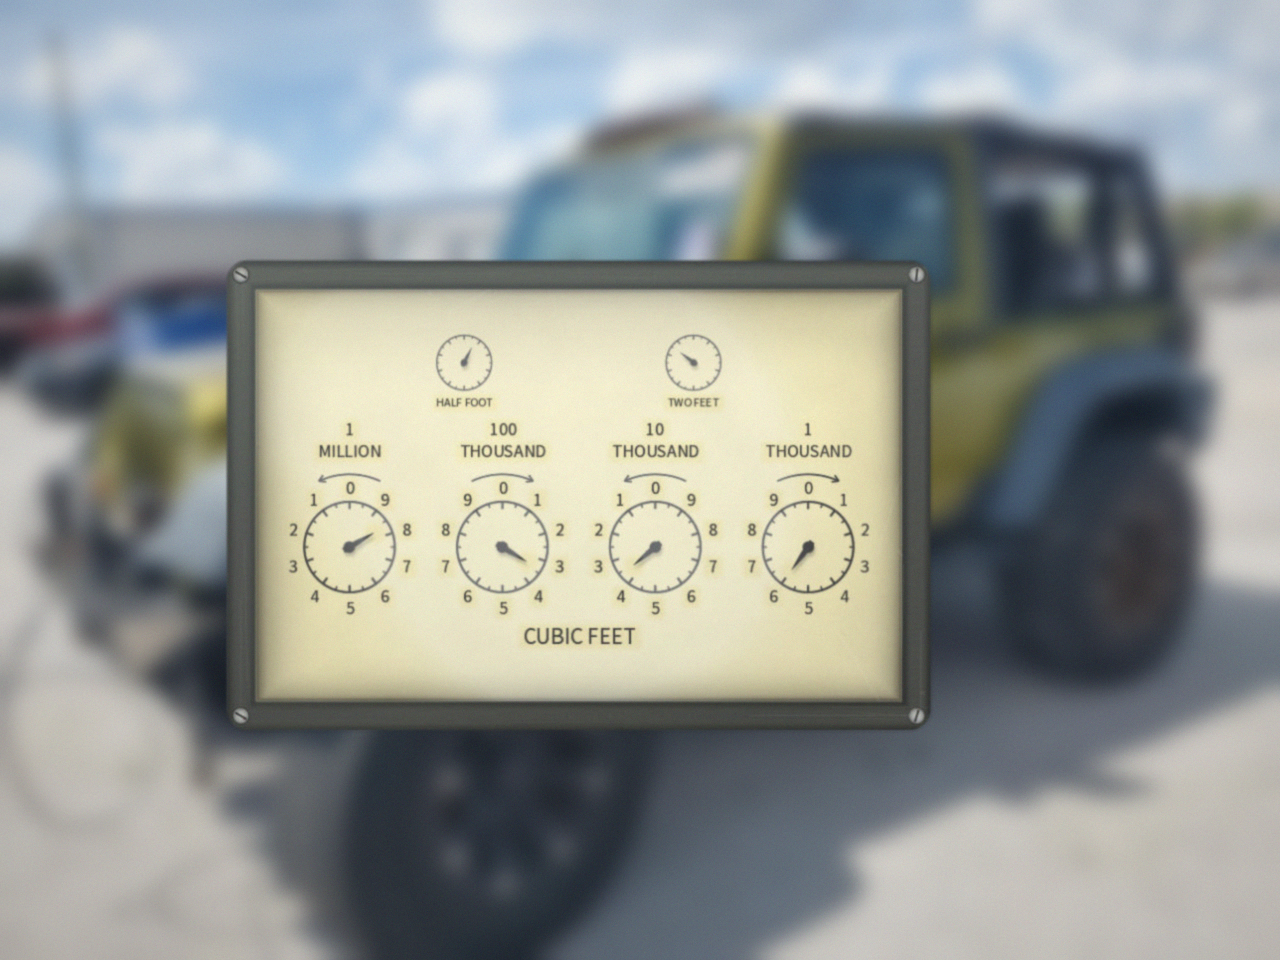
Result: 833600,ft³
